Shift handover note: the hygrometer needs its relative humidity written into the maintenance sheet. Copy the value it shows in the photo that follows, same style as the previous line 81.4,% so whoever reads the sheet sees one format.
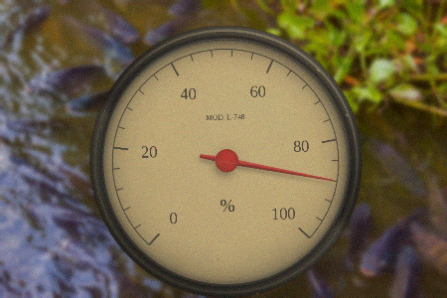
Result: 88,%
